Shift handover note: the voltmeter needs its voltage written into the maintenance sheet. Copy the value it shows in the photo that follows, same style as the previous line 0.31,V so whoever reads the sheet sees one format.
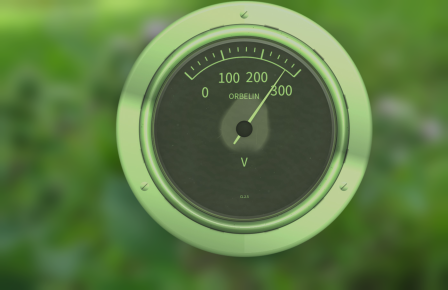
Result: 270,V
